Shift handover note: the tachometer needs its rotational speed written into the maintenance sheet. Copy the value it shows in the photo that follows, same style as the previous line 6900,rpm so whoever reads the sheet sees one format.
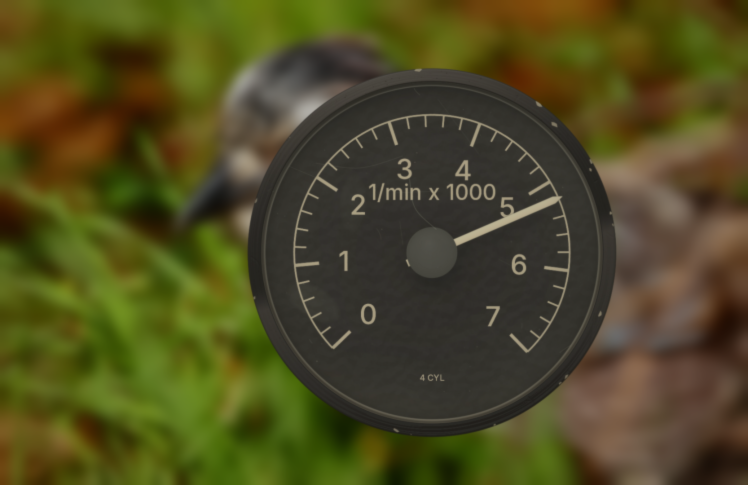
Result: 5200,rpm
